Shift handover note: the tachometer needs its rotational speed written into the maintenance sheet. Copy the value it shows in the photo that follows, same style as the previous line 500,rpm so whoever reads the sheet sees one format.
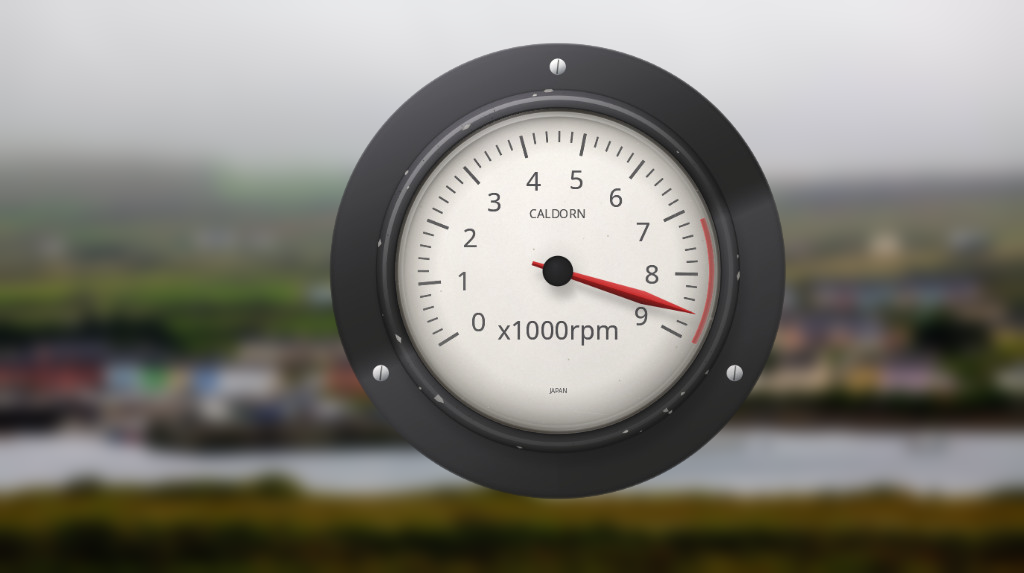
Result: 8600,rpm
